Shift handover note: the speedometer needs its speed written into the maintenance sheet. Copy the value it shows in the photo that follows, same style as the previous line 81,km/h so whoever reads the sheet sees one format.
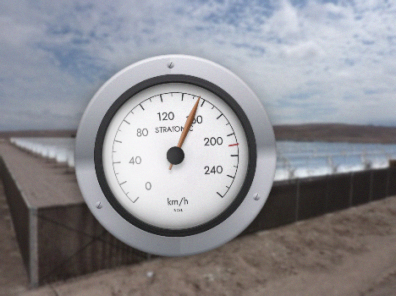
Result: 155,km/h
